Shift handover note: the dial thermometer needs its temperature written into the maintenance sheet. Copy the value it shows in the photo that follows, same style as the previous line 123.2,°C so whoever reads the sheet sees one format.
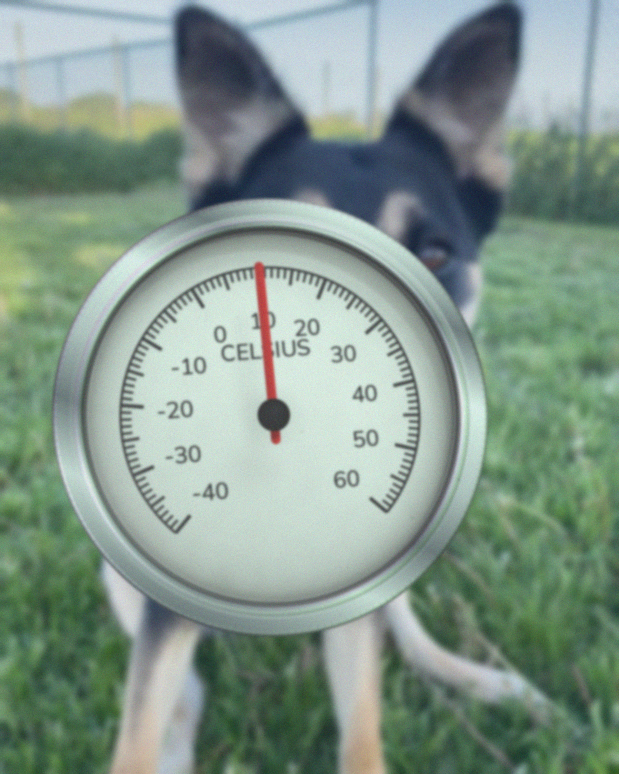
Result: 10,°C
